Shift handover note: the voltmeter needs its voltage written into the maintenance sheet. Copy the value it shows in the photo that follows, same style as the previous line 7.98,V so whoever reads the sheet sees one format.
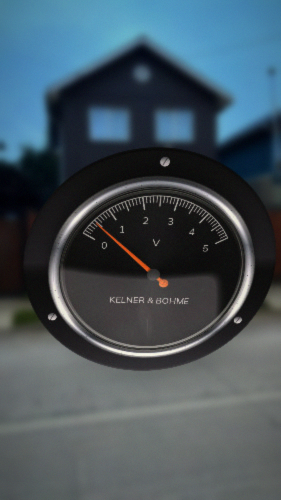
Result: 0.5,V
